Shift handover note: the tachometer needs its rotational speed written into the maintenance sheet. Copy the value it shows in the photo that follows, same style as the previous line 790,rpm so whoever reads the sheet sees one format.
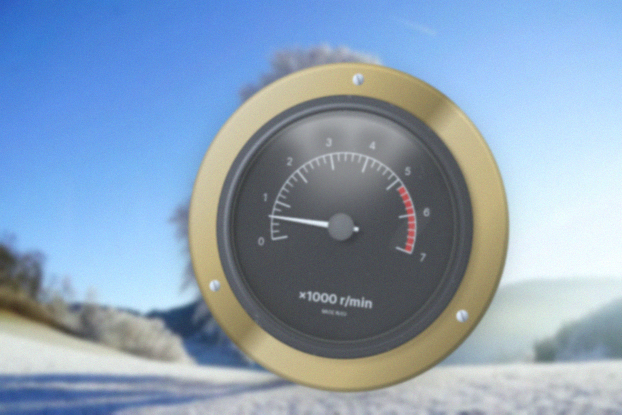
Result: 600,rpm
